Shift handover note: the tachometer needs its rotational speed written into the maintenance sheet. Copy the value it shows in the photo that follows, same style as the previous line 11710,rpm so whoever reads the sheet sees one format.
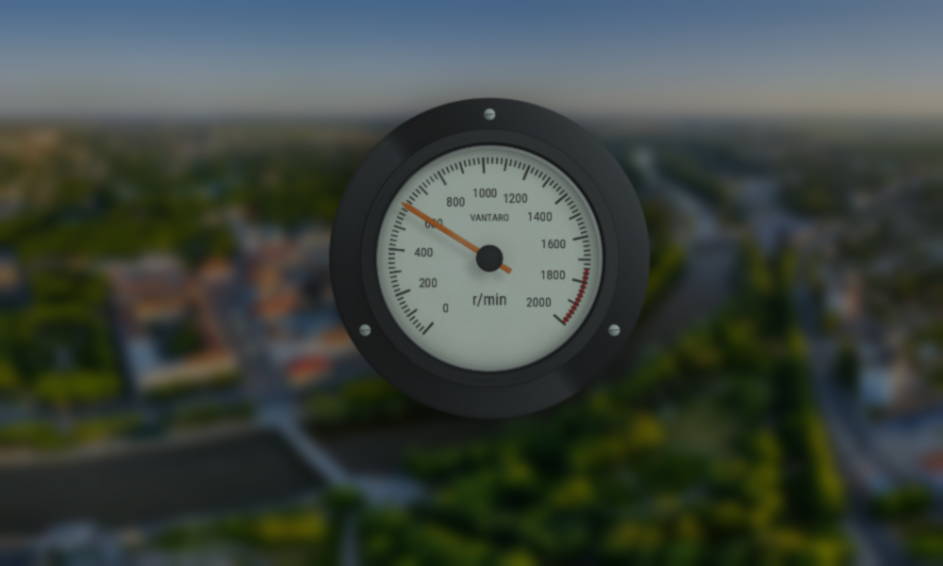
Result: 600,rpm
